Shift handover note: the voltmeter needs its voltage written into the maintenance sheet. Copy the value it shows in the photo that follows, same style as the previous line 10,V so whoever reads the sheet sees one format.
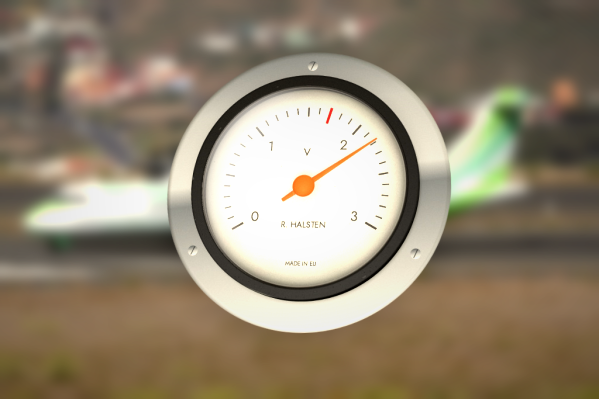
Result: 2.2,V
